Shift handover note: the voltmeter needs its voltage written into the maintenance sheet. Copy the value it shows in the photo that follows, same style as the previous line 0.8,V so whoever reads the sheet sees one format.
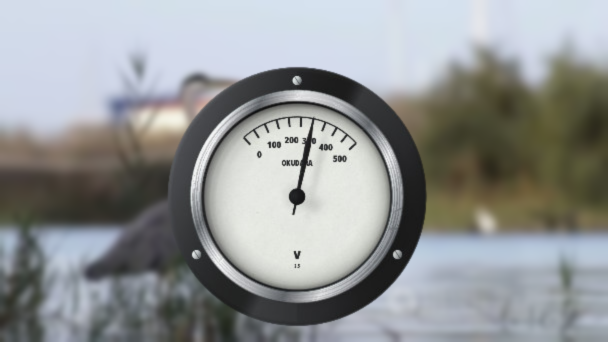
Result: 300,V
